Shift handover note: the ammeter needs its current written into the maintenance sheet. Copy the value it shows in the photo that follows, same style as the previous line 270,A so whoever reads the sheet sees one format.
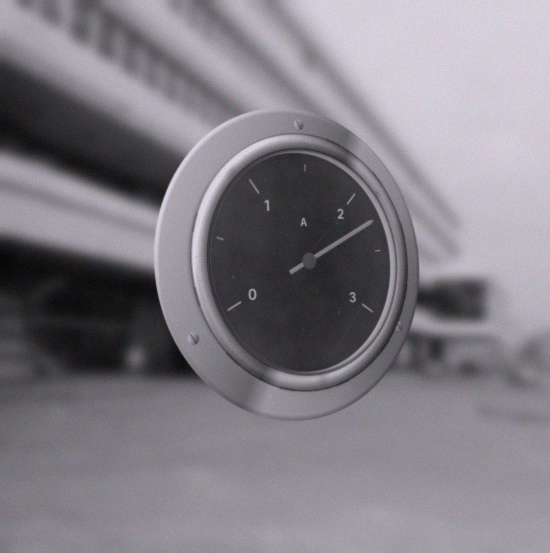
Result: 2.25,A
